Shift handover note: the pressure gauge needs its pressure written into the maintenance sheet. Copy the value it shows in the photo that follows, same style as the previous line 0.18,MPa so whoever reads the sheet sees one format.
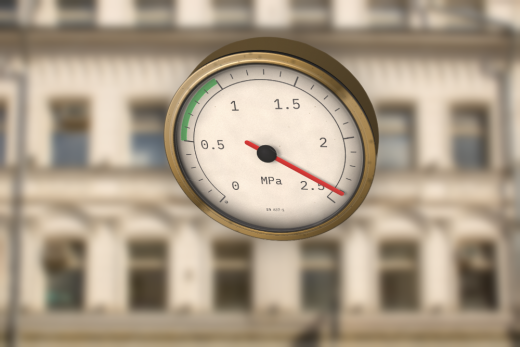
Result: 2.4,MPa
